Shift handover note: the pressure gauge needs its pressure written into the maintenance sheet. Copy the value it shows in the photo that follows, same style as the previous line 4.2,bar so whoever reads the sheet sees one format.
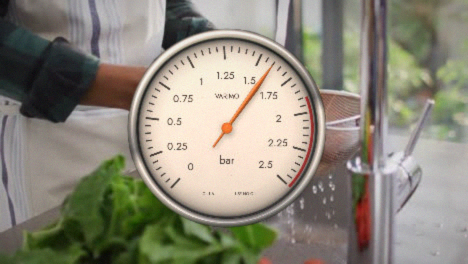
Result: 1.6,bar
